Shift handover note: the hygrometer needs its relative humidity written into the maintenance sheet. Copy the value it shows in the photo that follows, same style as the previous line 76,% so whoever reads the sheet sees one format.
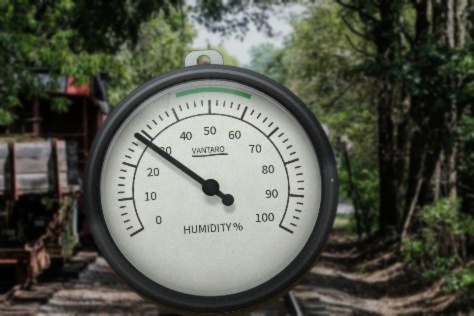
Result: 28,%
